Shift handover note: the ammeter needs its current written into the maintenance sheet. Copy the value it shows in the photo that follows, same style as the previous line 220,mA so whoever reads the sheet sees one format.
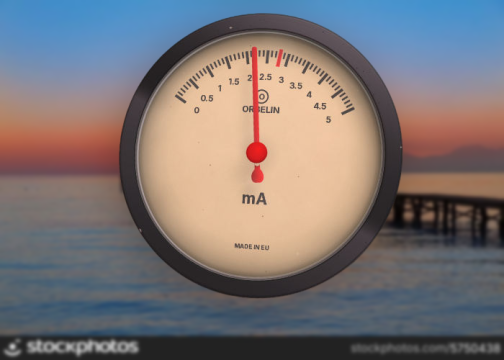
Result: 2.2,mA
